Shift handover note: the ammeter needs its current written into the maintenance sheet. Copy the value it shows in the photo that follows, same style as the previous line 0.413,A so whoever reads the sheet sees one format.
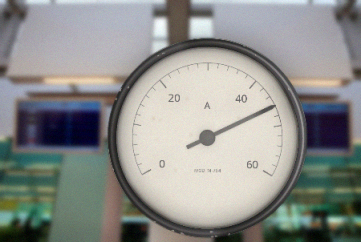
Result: 46,A
